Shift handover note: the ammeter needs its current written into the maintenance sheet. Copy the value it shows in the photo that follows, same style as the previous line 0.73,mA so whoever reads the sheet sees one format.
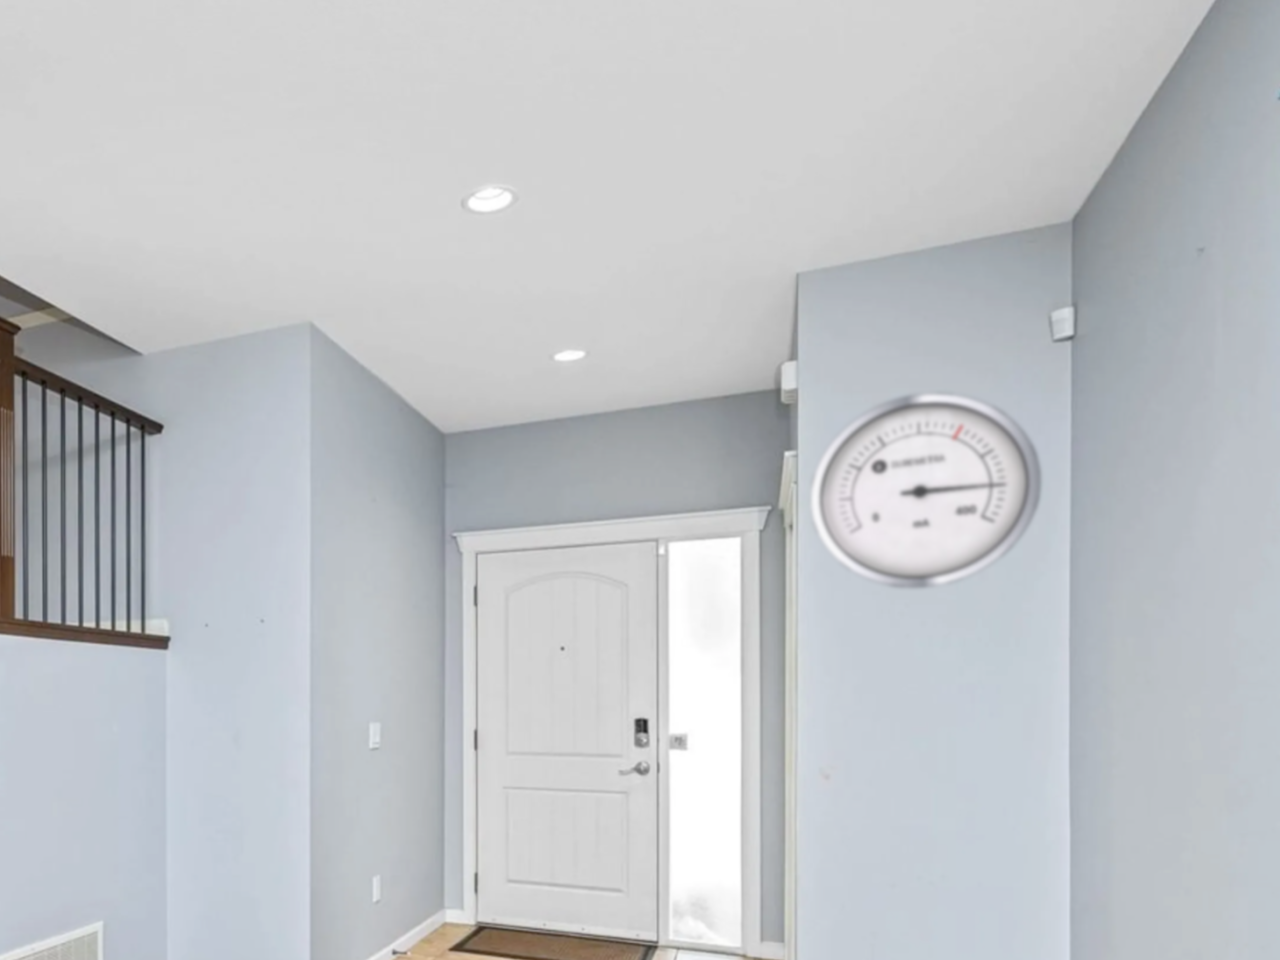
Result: 350,mA
